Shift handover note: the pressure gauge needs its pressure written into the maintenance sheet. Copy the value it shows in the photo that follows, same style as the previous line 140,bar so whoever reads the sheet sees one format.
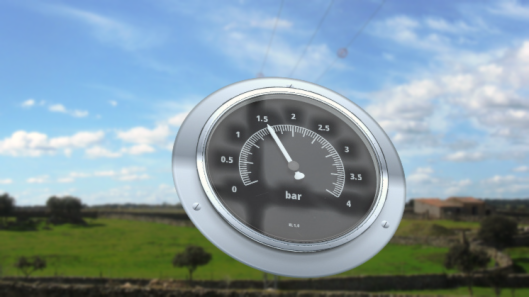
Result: 1.5,bar
